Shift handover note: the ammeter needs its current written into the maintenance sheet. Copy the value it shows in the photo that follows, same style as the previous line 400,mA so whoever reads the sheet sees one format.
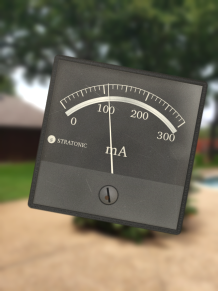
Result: 110,mA
